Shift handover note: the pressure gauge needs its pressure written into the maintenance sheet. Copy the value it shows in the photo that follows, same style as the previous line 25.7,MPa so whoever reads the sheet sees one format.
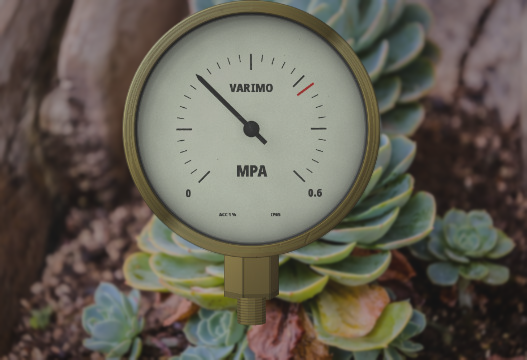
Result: 0.2,MPa
